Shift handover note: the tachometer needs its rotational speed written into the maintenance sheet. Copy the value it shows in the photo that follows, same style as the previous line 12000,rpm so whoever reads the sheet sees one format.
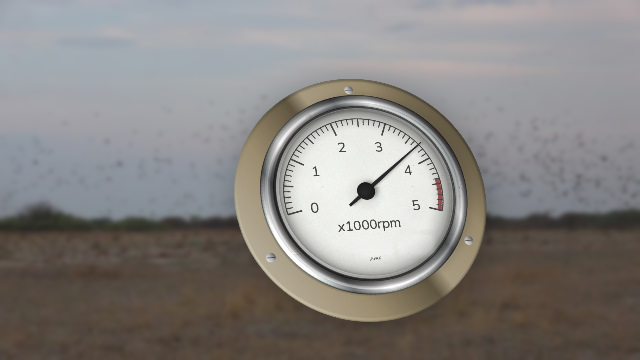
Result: 3700,rpm
